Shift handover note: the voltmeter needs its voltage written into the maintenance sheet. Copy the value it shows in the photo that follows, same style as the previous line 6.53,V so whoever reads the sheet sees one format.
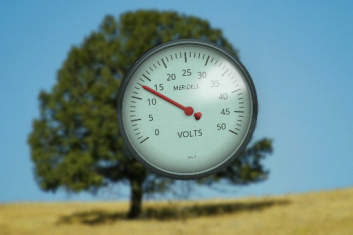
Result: 13,V
